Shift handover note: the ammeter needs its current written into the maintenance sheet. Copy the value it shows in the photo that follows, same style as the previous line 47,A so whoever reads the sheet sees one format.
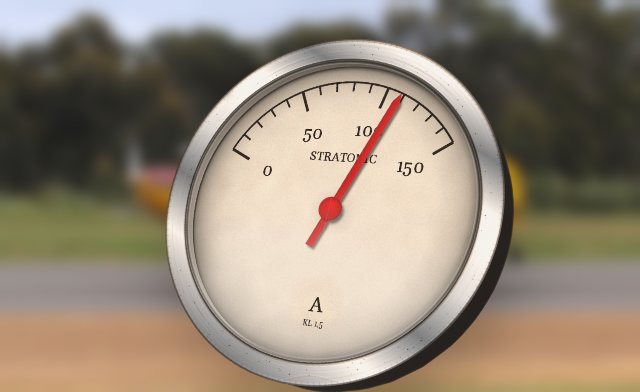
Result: 110,A
